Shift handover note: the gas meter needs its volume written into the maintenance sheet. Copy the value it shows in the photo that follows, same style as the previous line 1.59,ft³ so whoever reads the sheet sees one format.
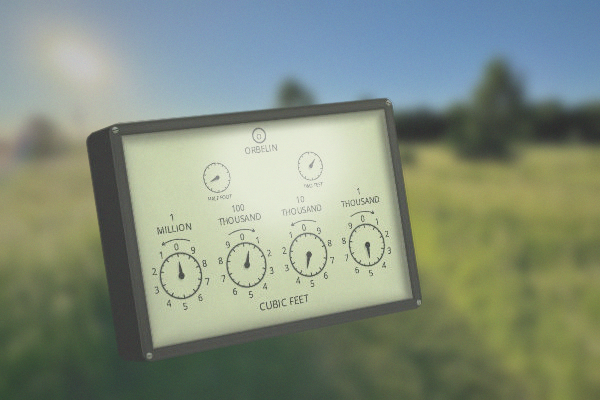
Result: 4500,ft³
